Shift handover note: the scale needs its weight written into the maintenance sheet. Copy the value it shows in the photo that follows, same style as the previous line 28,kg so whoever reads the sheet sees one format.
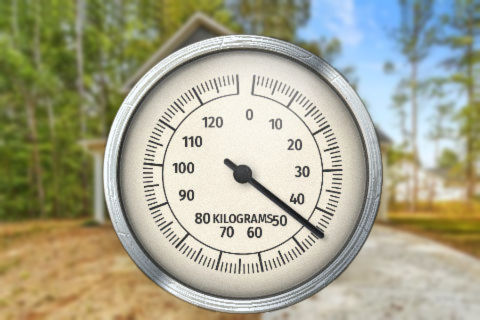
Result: 45,kg
